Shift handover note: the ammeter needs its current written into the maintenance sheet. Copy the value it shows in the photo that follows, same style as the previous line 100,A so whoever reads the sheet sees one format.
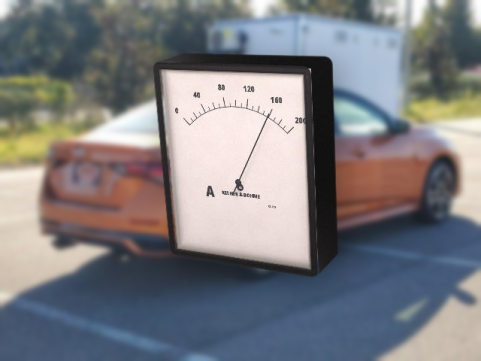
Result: 160,A
